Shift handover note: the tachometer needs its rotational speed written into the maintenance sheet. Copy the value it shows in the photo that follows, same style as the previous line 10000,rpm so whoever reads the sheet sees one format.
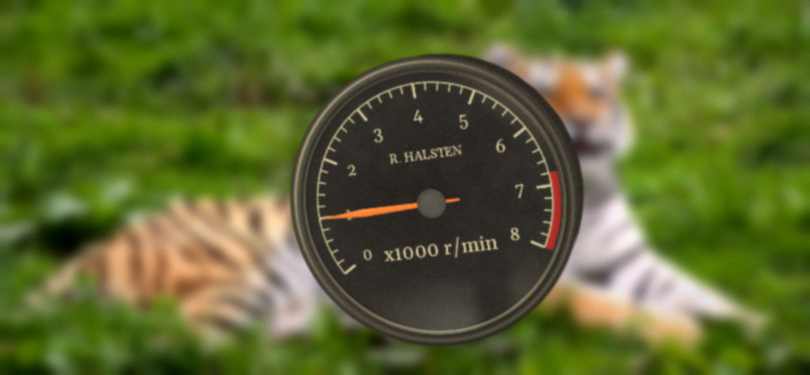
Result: 1000,rpm
